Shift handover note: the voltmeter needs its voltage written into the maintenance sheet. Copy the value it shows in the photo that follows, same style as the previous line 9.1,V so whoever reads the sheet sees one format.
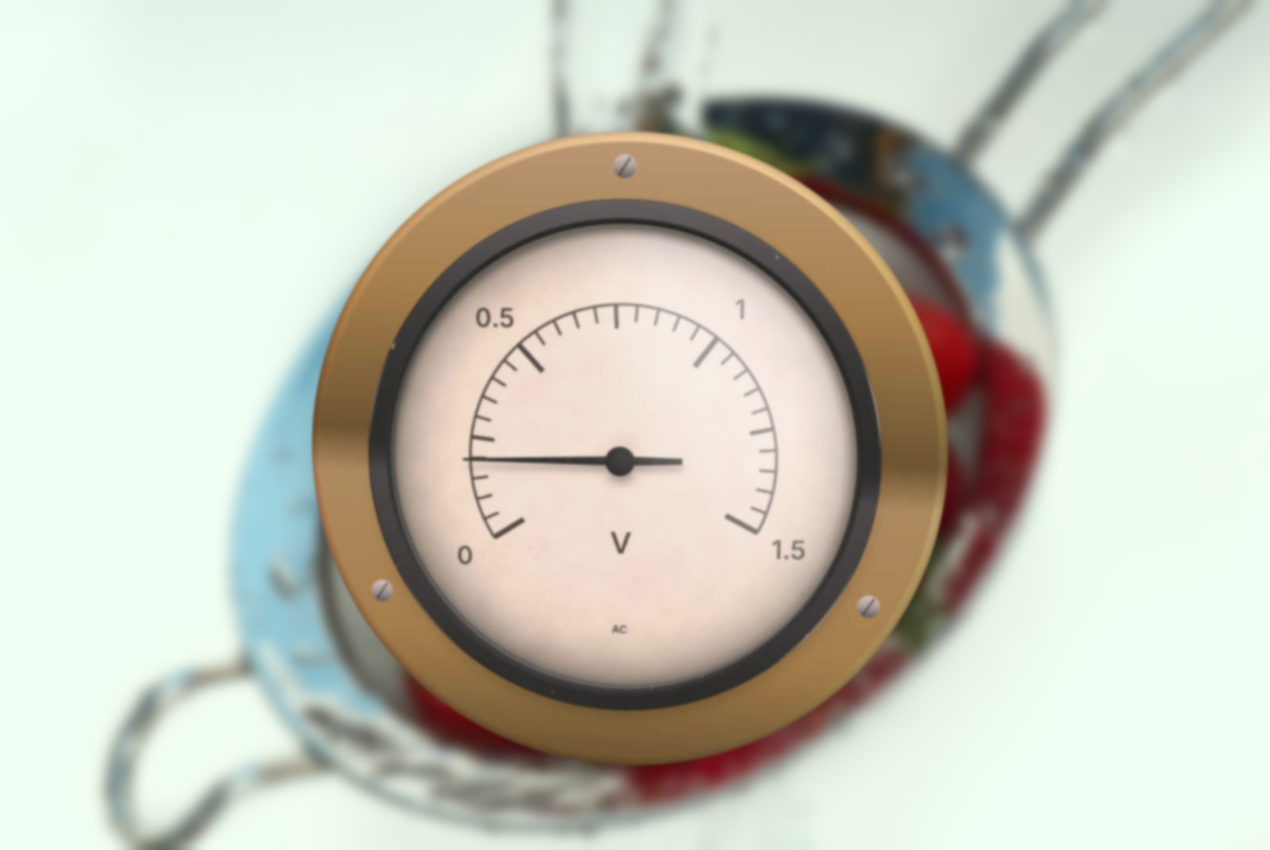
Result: 0.2,V
